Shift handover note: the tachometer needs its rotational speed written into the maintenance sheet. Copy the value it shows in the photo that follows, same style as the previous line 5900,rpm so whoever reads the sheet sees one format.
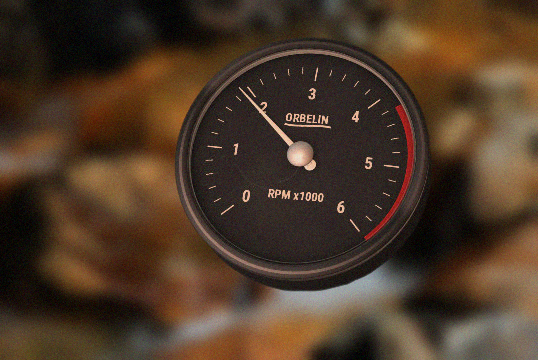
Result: 1900,rpm
